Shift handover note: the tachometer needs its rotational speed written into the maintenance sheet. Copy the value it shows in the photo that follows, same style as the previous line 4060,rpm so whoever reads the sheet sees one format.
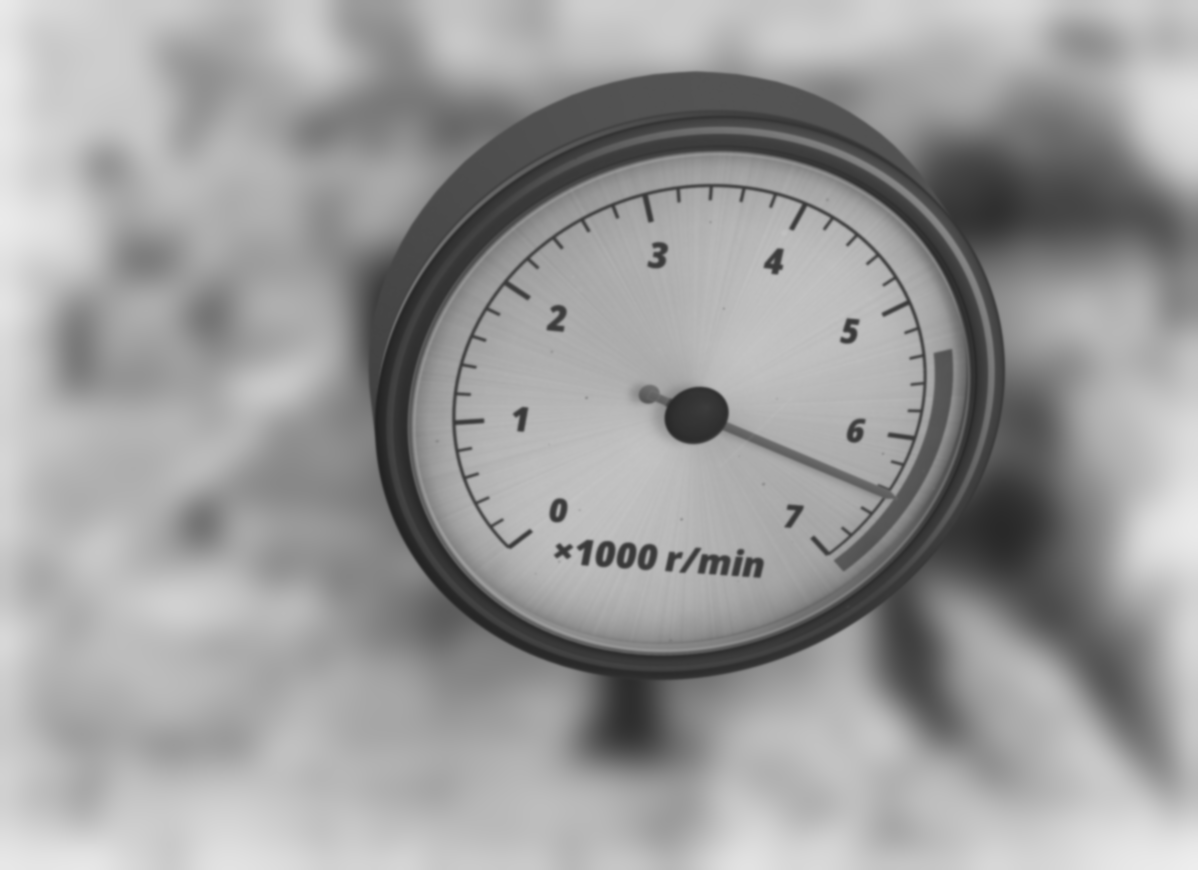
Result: 6400,rpm
